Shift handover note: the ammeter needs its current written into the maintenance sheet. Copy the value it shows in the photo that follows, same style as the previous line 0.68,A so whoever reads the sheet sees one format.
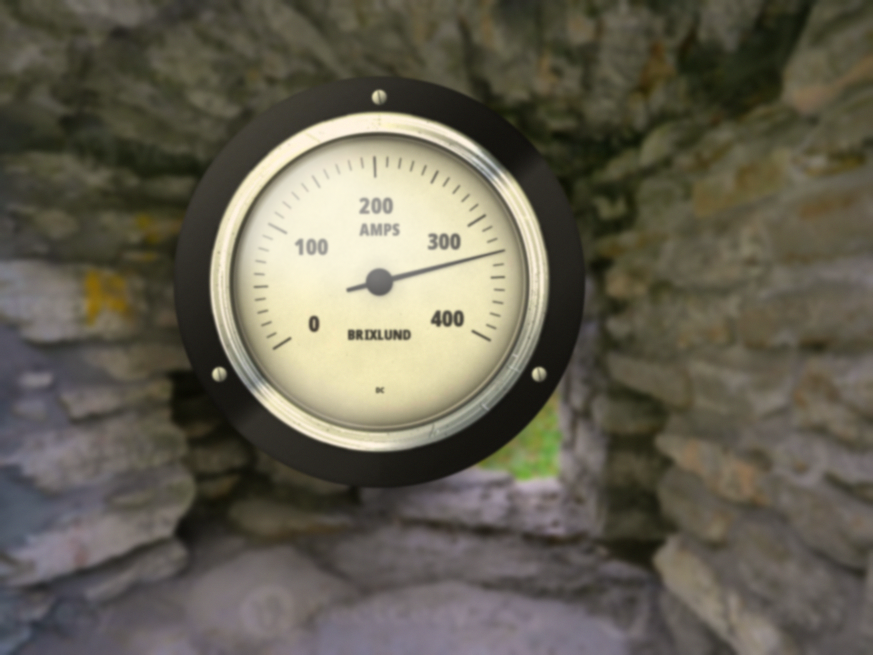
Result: 330,A
